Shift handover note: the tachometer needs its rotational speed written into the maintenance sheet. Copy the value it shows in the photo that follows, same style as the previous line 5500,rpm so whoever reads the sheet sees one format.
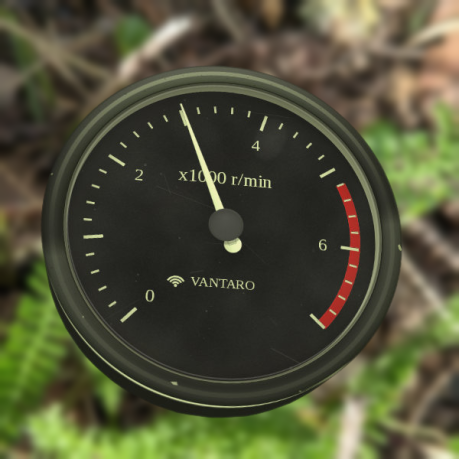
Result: 3000,rpm
